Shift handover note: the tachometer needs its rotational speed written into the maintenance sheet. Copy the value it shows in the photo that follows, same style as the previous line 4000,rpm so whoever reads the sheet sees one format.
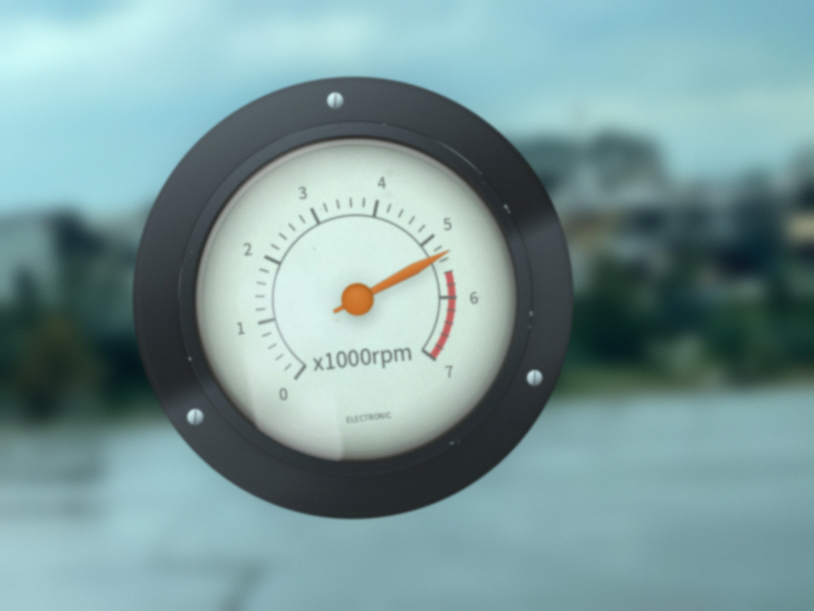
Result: 5300,rpm
